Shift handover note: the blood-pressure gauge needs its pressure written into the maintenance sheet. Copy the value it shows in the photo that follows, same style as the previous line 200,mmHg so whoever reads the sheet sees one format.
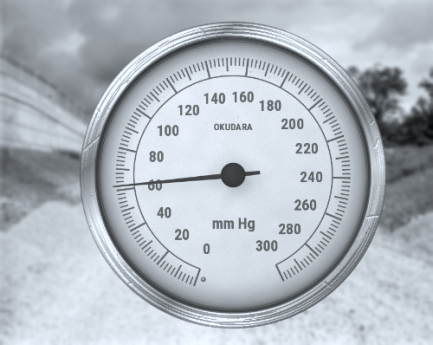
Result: 62,mmHg
